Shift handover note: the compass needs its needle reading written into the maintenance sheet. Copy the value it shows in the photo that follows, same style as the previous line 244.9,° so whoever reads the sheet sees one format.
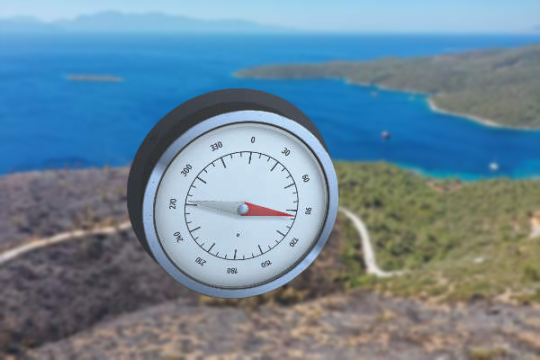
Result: 95,°
